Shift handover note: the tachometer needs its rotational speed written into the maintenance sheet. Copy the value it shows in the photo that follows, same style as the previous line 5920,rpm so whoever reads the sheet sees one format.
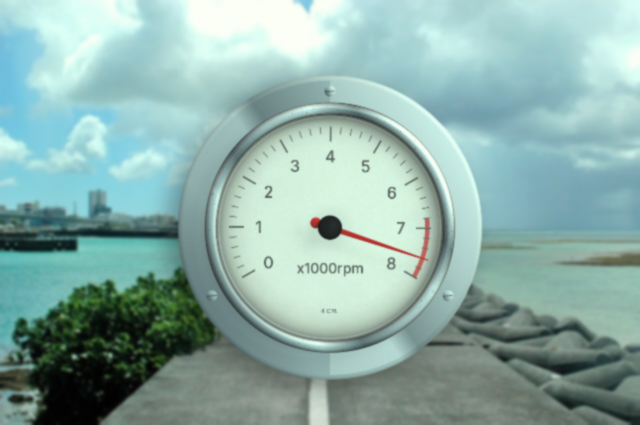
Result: 7600,rpm
